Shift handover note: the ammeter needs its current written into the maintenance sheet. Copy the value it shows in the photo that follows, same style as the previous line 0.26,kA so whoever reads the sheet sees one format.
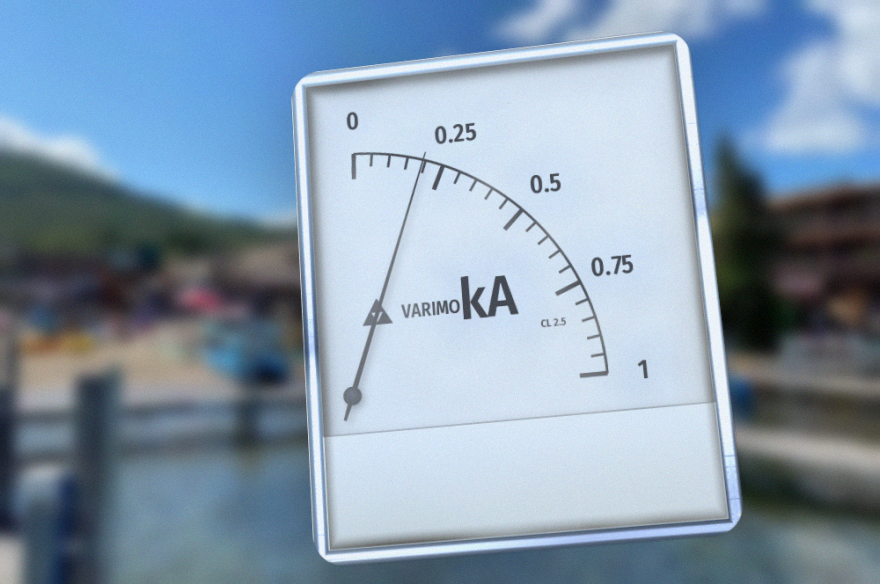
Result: 0.2,kA
